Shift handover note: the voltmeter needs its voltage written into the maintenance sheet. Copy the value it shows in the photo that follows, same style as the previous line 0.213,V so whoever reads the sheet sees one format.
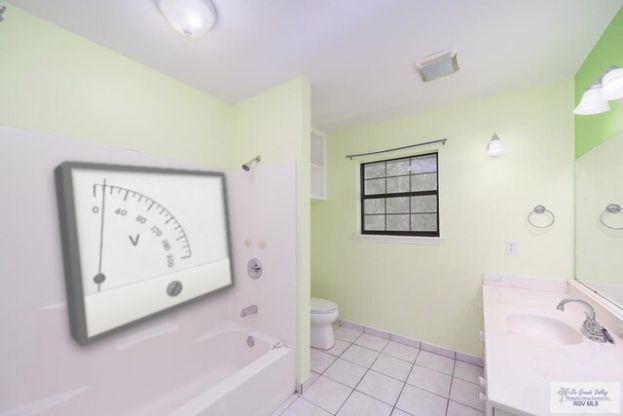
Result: 10,V
